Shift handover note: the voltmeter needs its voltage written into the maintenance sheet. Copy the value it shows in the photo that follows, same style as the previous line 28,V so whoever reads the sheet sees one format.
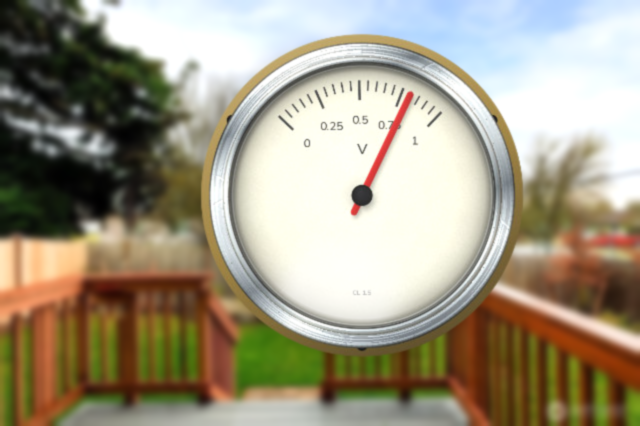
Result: 0.8,V
